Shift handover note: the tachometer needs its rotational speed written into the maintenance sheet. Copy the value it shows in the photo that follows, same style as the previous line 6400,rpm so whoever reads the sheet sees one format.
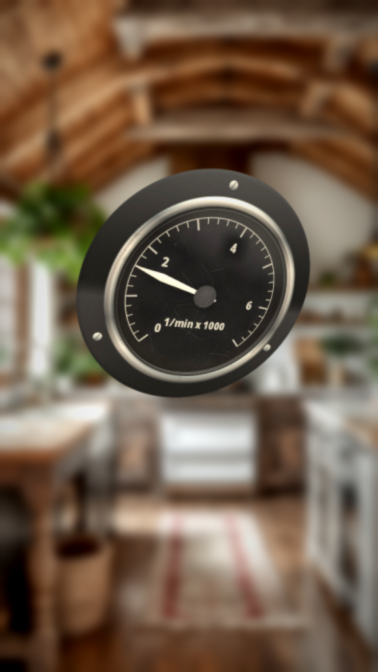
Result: 1600,rpm
